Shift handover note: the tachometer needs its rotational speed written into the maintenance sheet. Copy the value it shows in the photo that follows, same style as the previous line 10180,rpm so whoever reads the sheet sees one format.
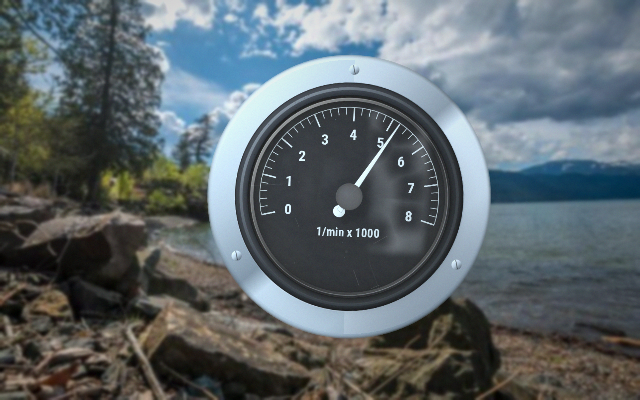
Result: 5200,rpm
